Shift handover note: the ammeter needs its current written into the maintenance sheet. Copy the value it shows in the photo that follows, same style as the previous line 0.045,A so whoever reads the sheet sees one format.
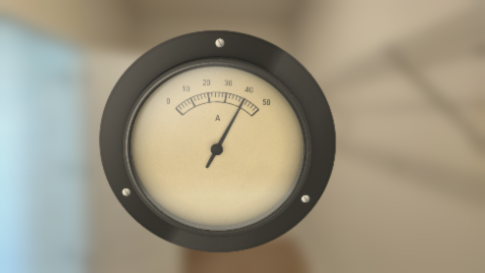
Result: 40,A
